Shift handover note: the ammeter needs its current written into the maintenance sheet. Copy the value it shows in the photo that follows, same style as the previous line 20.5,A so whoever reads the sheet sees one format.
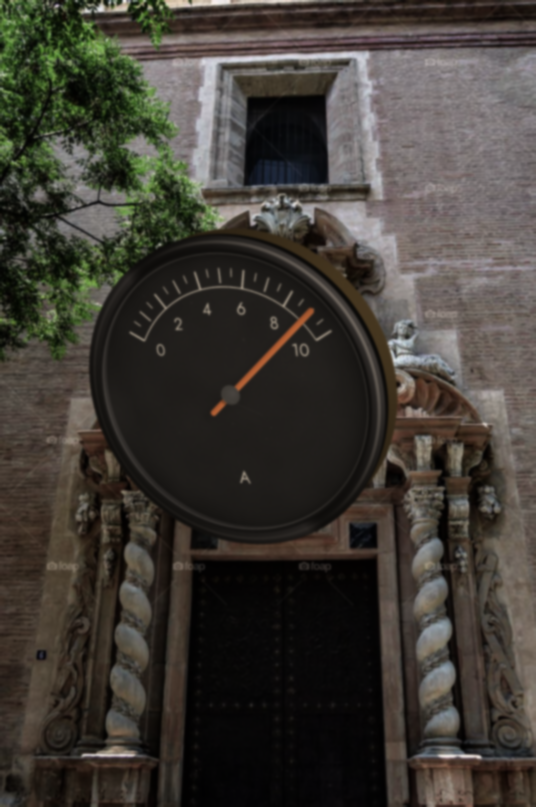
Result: 9,A
